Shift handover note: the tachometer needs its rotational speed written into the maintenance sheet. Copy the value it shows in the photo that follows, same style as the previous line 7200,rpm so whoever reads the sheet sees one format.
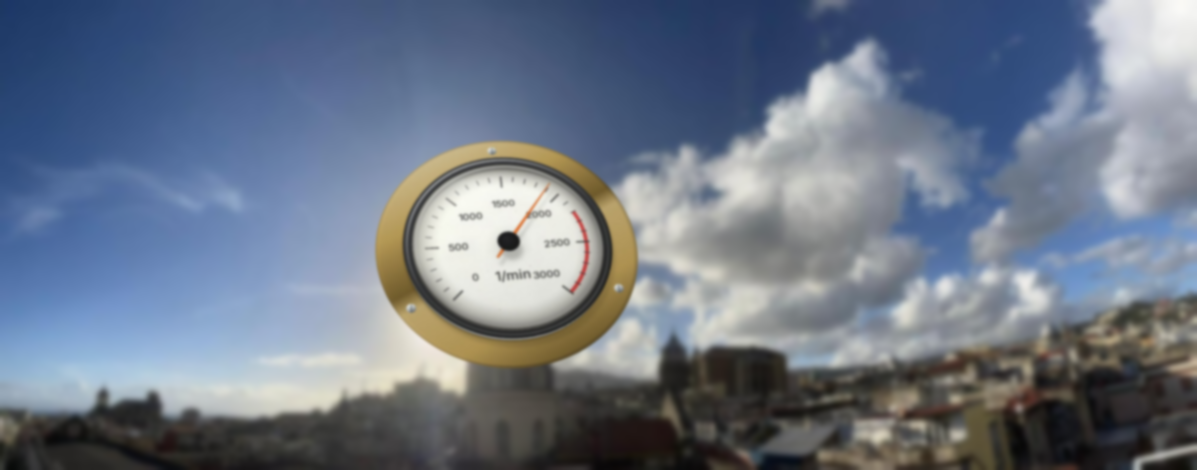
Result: 1900,rpm
